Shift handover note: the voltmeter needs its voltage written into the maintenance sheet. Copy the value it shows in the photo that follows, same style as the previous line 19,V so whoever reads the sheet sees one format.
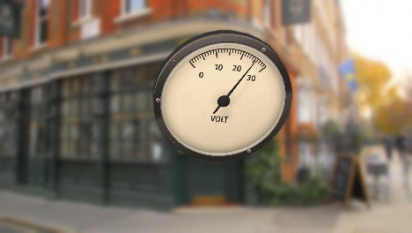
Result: 25,V
